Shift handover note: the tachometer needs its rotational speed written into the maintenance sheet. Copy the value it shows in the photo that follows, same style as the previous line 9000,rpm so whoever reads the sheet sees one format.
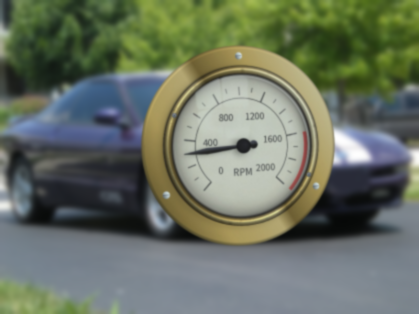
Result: 300,rpm
